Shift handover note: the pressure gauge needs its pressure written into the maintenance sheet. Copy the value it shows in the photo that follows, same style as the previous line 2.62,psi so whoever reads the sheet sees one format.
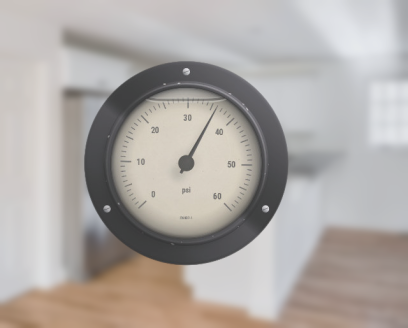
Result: 36,psi
